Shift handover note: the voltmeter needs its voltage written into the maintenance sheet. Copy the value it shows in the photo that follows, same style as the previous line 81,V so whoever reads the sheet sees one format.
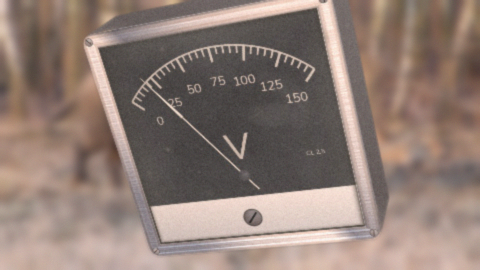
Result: 20,V
